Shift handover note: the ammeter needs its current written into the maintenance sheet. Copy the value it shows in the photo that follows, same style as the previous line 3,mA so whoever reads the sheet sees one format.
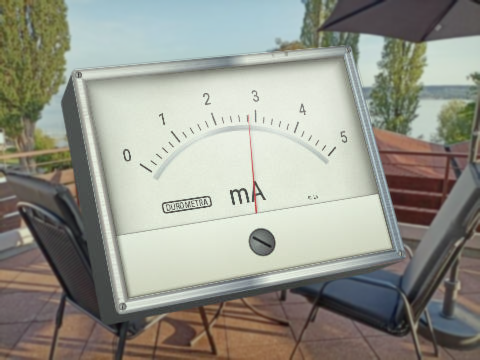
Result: 2.8,mA
